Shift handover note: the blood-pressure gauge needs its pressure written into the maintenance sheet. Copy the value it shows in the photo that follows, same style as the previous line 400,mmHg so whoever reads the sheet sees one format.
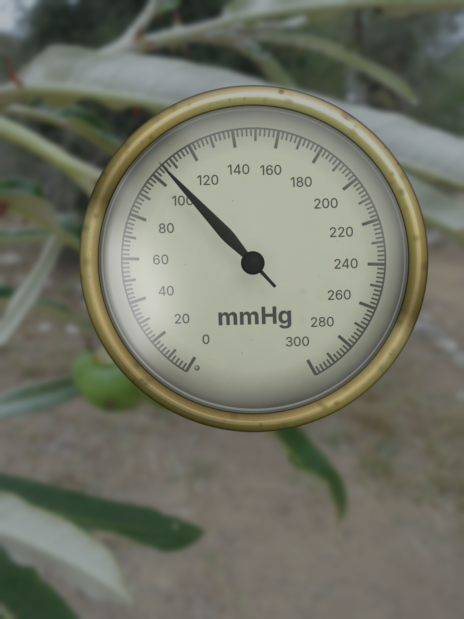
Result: 106,mmHg
